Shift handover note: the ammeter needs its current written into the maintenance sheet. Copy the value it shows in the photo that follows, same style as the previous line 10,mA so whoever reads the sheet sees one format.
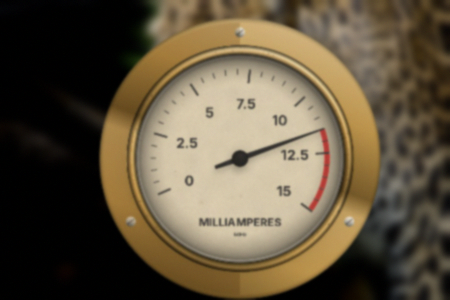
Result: 11.5,mA
